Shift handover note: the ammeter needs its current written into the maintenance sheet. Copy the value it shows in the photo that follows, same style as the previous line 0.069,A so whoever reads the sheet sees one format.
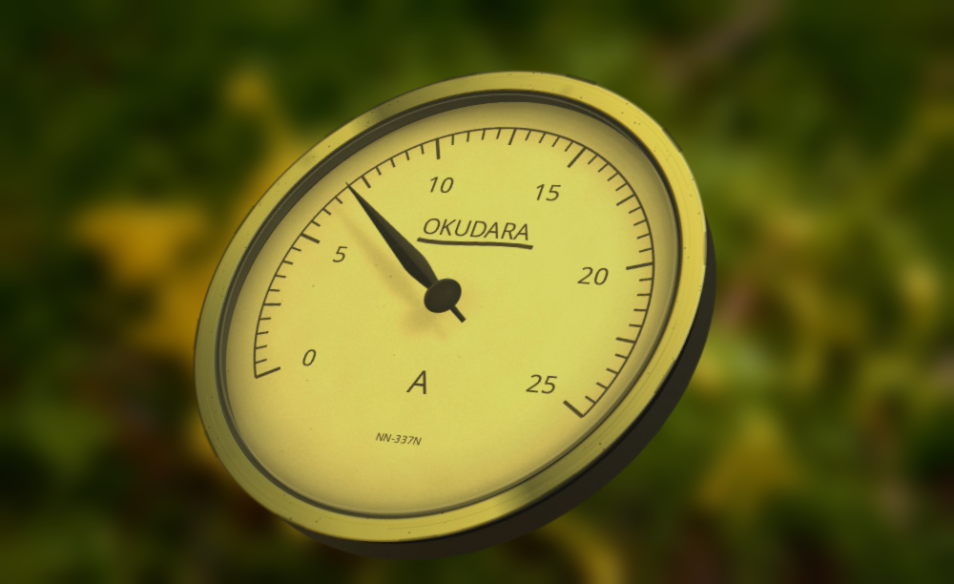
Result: 7,A
